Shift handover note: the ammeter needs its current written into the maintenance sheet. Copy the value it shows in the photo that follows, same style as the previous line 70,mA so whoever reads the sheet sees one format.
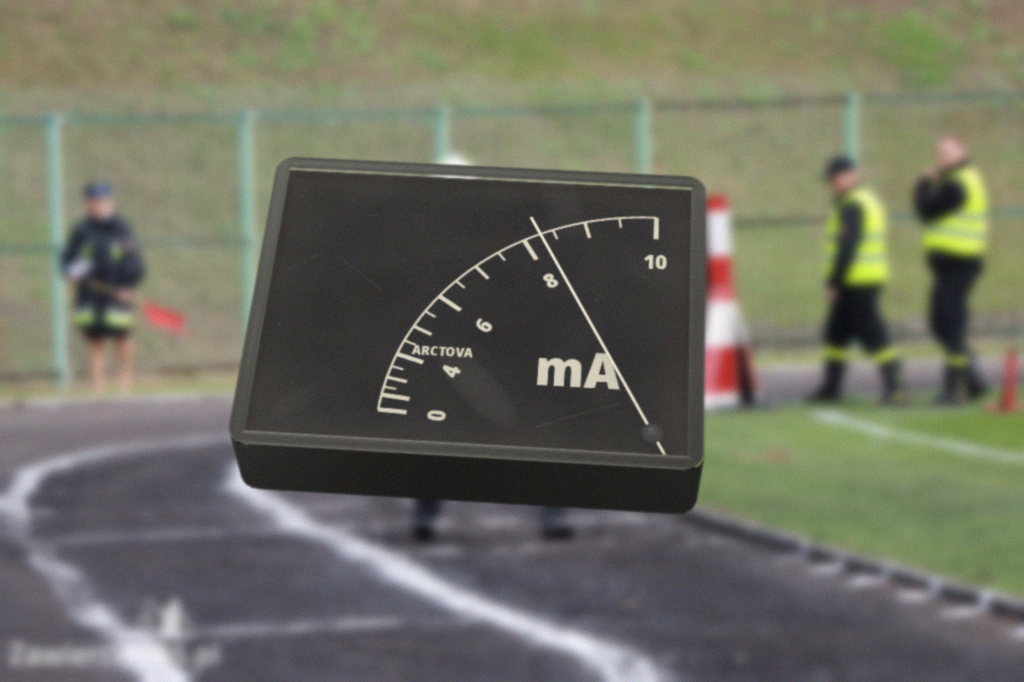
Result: 8.25,mA
